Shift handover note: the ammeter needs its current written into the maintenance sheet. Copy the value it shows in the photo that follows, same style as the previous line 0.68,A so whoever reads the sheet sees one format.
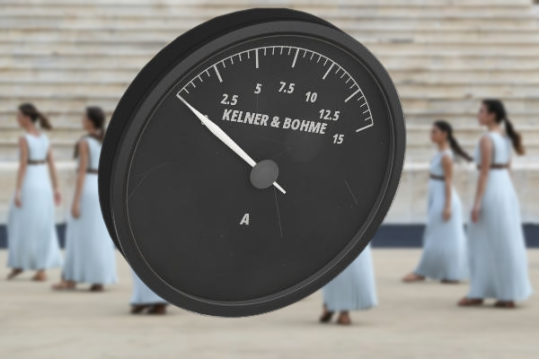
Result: 0,A
